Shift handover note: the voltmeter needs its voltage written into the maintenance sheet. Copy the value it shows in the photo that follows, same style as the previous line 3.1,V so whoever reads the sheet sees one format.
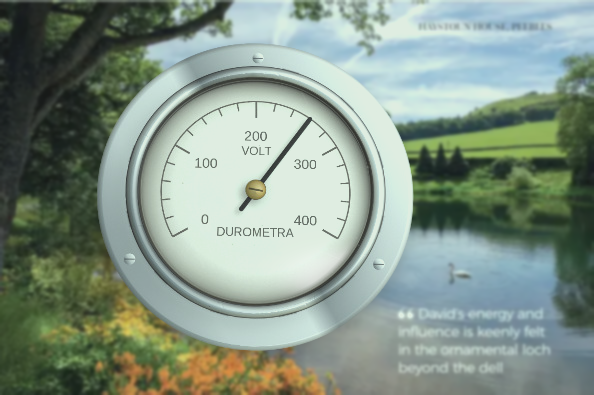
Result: 260,V
